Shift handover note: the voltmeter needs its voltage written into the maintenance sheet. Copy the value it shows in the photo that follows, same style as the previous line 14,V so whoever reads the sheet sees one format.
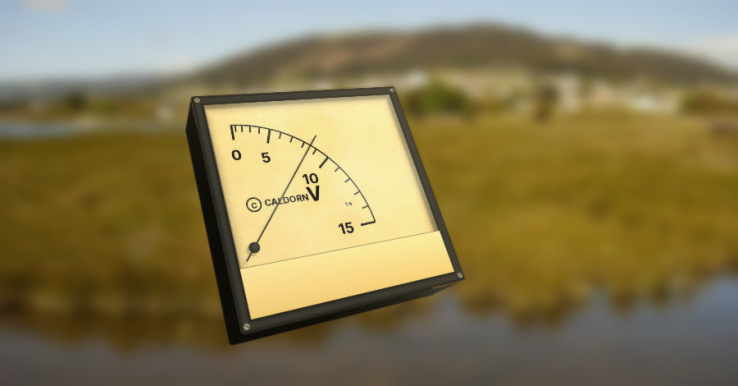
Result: 8.5,V
